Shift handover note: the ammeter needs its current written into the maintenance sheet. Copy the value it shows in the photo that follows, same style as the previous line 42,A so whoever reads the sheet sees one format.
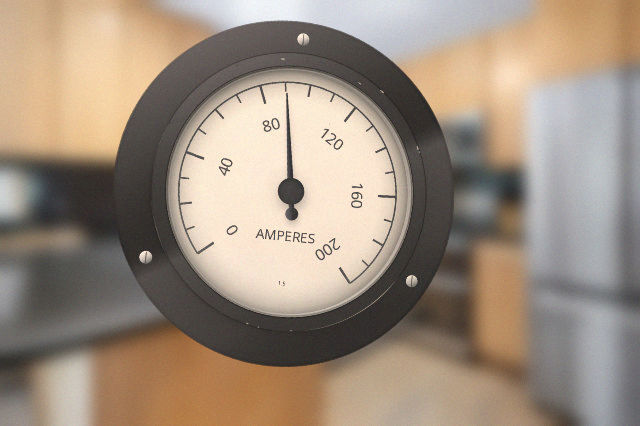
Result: 90,A
